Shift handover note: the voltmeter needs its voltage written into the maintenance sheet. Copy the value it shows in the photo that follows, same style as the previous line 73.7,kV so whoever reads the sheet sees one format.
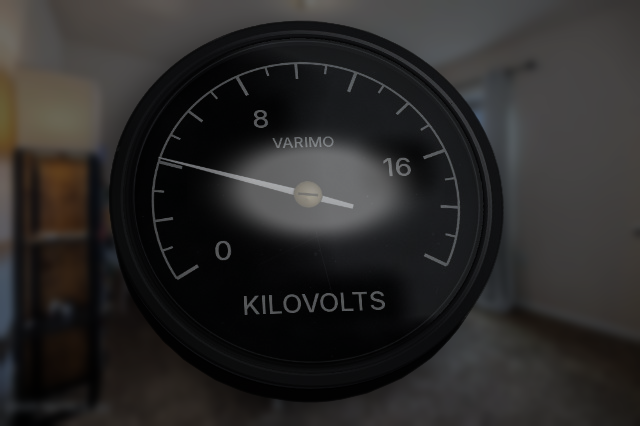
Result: 4,kV
